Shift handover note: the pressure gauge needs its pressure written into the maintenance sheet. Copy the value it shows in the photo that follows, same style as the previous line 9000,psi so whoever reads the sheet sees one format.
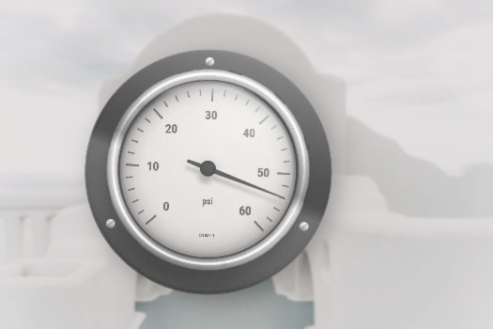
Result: 54,psi
